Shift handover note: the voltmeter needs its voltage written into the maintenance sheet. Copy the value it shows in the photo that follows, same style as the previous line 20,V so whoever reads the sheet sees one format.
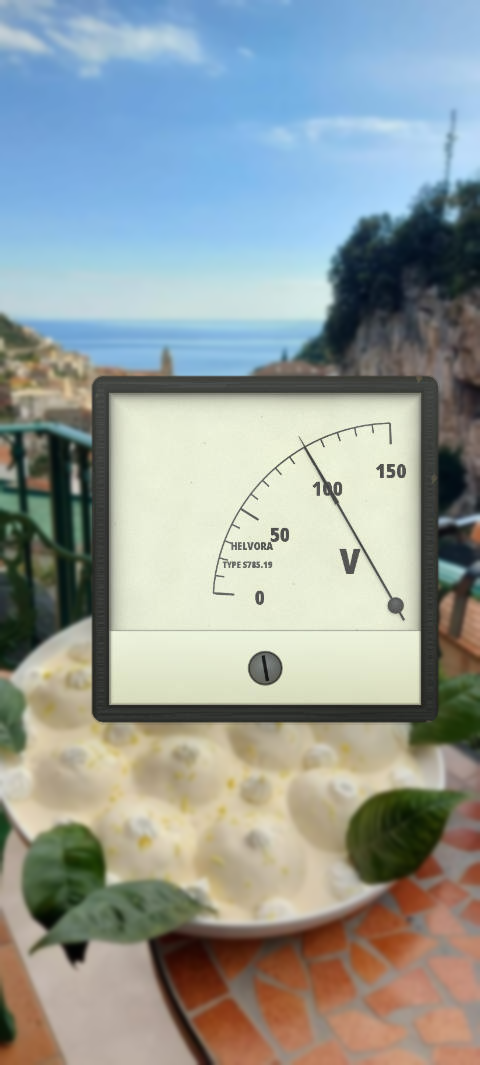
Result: 100,V
